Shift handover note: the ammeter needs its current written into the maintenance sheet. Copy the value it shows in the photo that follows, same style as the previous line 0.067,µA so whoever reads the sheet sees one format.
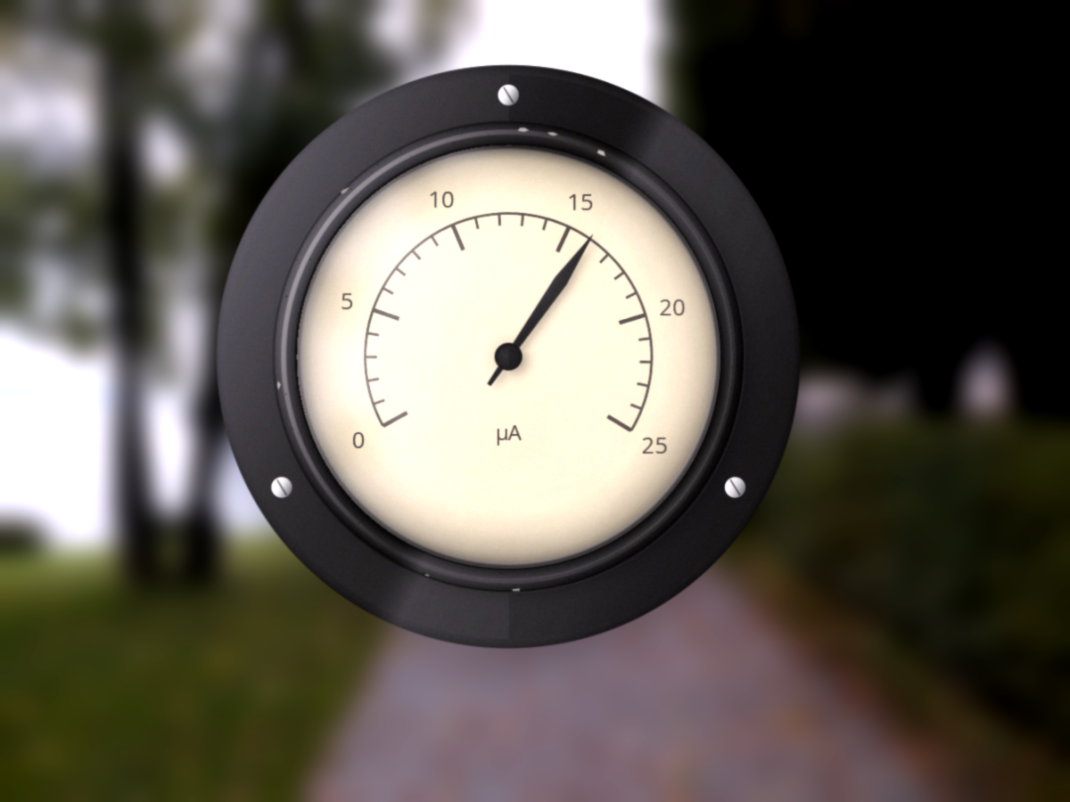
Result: 16,µA
